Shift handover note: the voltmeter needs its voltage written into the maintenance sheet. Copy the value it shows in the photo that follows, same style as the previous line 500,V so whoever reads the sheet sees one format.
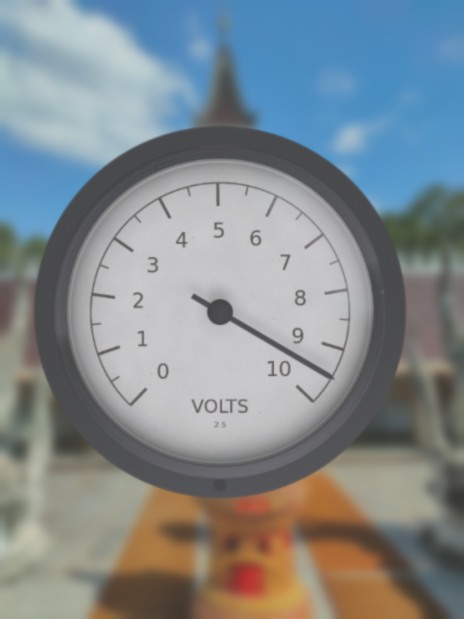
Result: 9.5,V
